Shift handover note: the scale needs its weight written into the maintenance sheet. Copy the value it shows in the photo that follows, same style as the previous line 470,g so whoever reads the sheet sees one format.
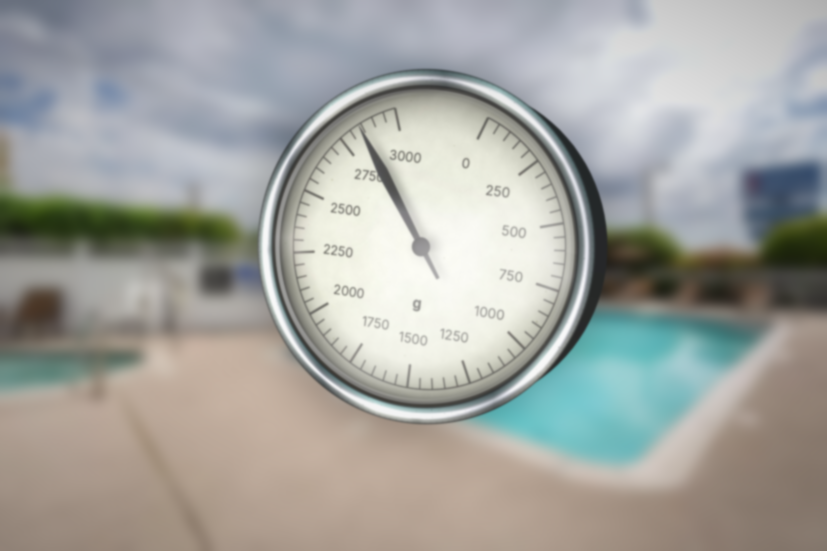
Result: 2850,g
